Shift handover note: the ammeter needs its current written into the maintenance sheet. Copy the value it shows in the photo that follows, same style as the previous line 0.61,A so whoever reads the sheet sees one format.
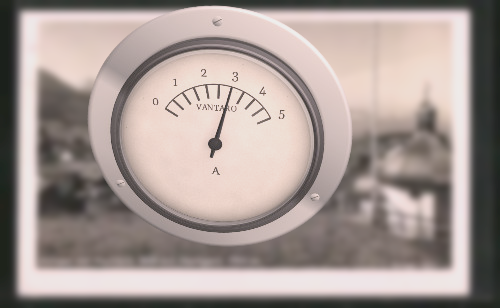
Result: 3,A
